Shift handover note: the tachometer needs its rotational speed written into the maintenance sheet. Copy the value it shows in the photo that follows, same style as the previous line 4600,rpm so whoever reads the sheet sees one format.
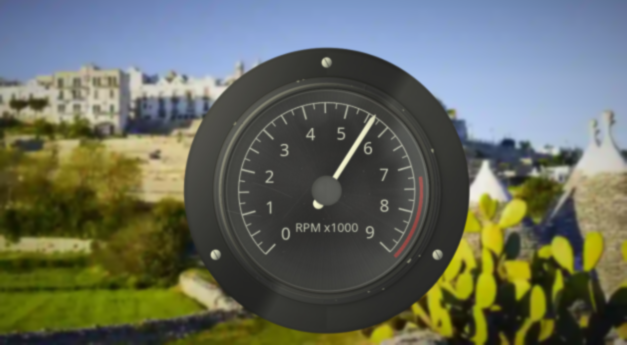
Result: 5625,rpm
